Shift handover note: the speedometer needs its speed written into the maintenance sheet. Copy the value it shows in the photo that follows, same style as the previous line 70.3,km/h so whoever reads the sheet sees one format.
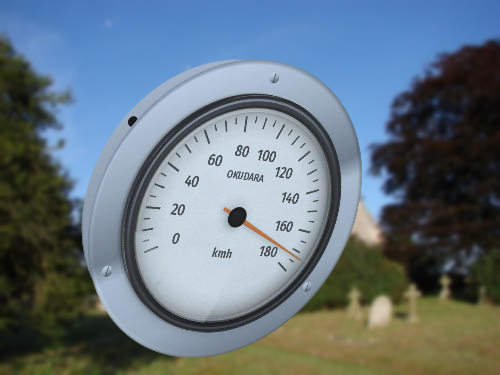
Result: 172.5,km/h
